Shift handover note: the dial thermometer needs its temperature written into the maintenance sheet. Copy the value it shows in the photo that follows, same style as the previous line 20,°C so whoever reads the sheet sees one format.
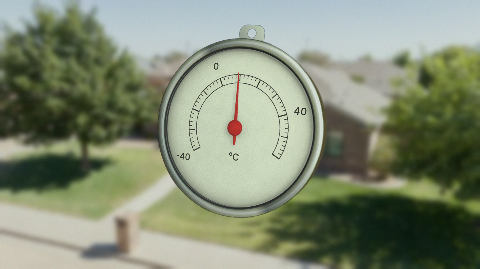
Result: 10,°C
